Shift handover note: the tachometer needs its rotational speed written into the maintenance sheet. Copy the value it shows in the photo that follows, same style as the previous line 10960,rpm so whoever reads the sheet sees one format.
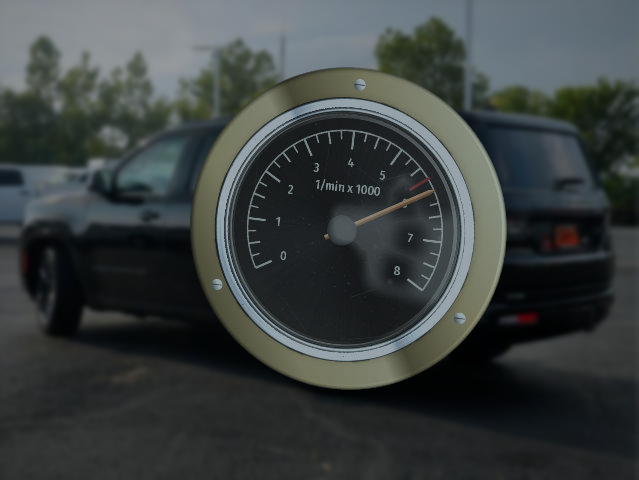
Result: 6000,rpm
